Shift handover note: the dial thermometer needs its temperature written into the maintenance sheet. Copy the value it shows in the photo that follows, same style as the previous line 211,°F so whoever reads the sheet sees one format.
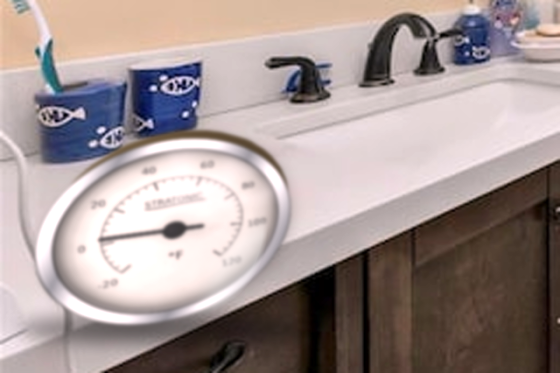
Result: 4,°F
